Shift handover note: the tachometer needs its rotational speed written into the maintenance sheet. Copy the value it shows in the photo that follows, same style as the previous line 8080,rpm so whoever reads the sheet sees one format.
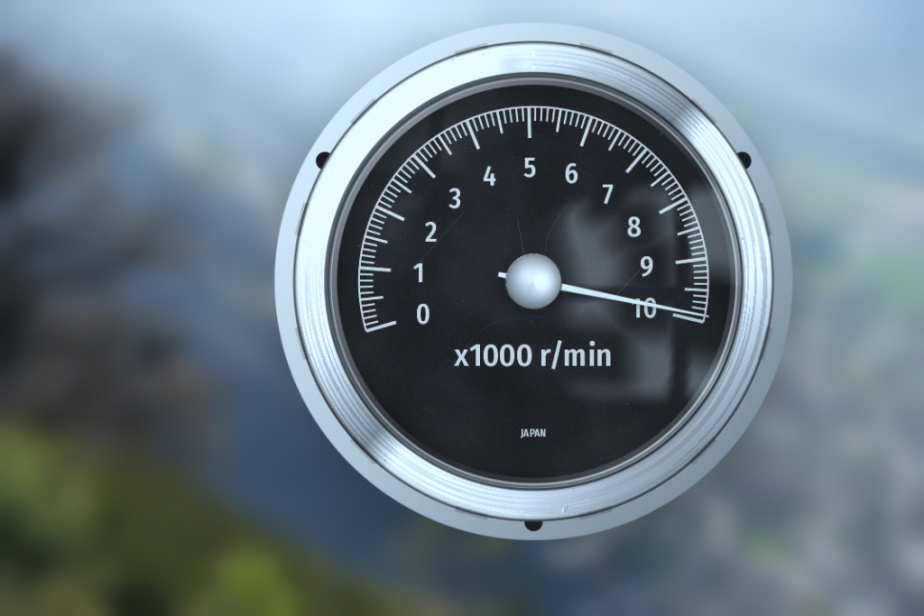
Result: 9900,rpm
